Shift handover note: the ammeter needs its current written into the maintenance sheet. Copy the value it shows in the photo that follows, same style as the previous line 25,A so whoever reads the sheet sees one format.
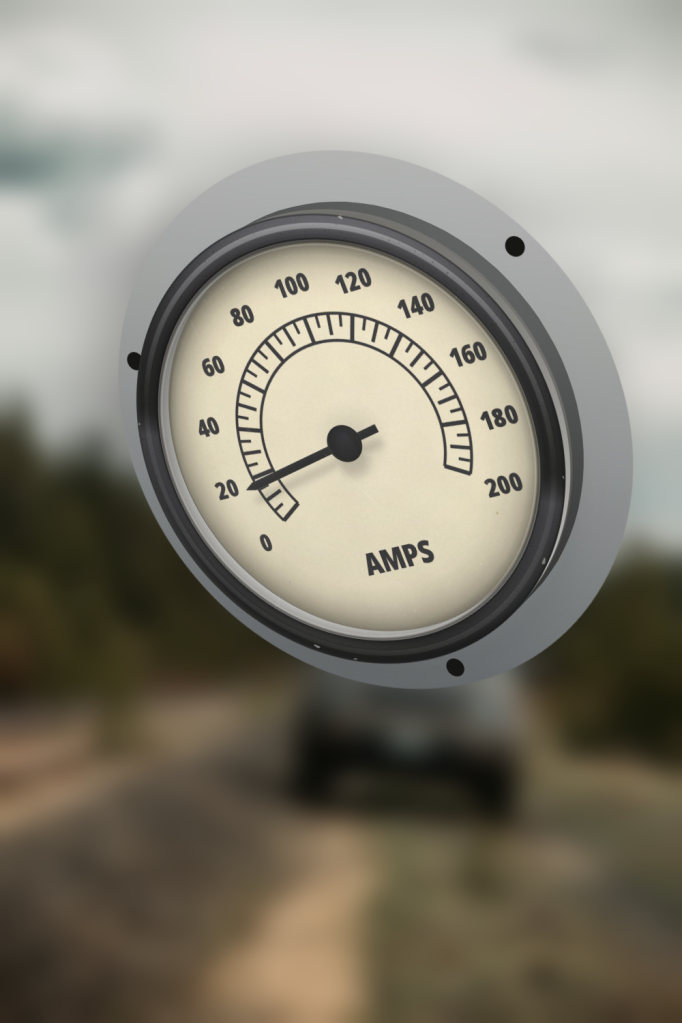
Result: 17.5,A
